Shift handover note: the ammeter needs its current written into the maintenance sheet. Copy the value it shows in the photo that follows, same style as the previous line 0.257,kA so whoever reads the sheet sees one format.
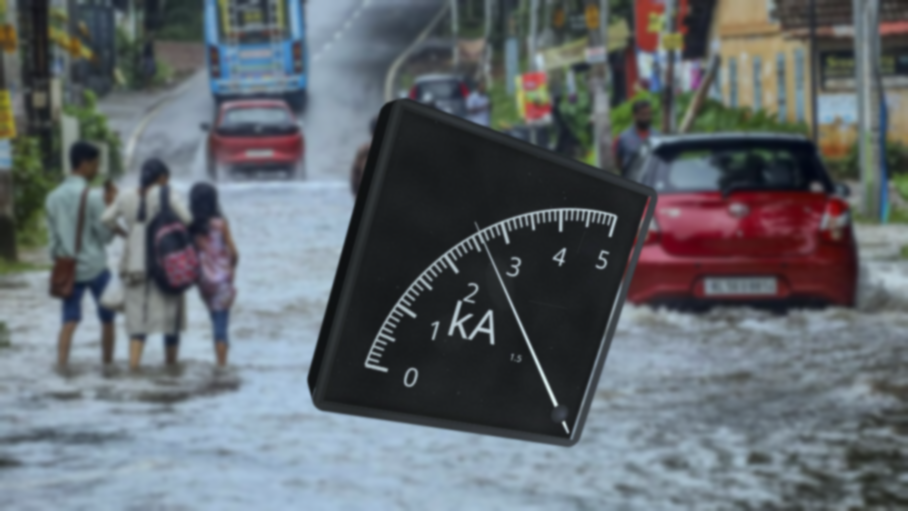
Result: 2.6,kA
